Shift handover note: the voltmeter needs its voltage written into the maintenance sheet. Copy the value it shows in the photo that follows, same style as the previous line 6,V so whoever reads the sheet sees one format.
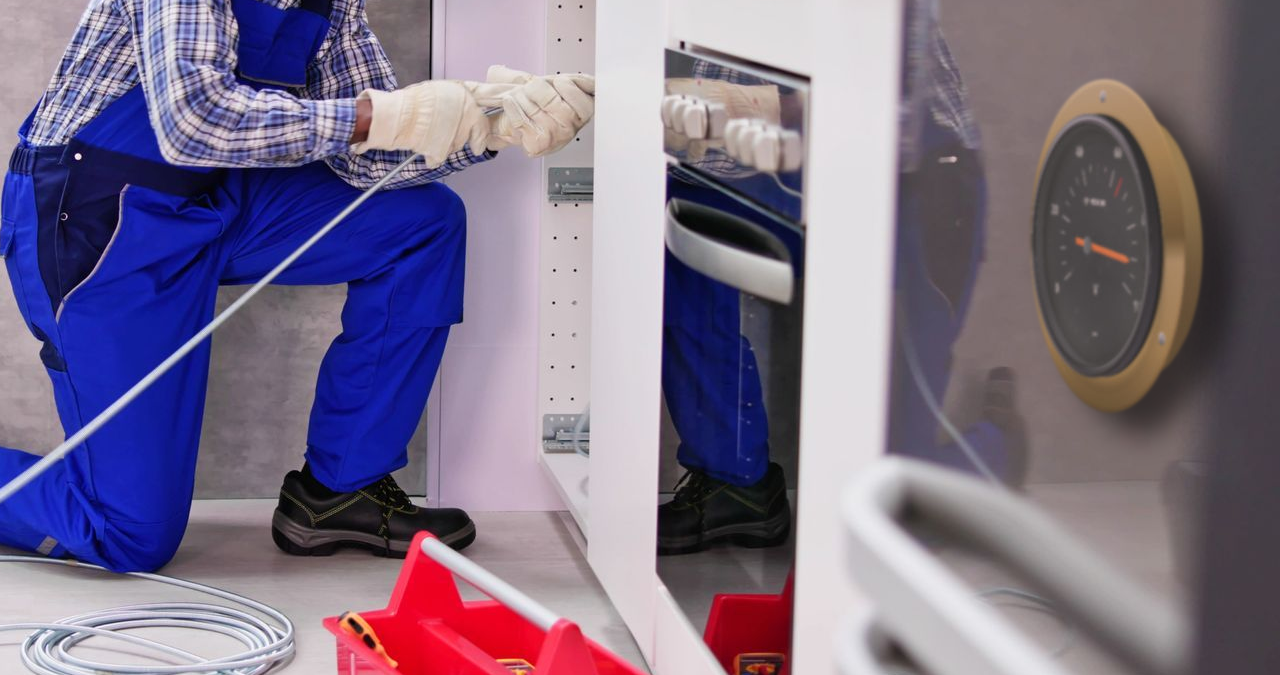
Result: 90,V
